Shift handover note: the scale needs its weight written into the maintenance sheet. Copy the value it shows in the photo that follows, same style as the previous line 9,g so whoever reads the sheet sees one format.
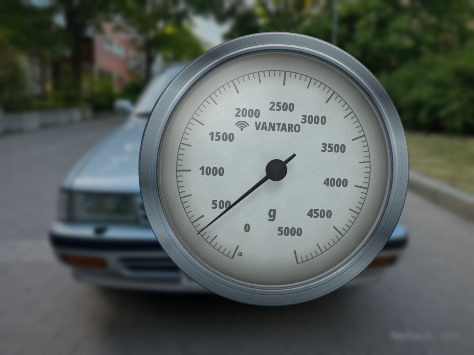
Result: 400,g
